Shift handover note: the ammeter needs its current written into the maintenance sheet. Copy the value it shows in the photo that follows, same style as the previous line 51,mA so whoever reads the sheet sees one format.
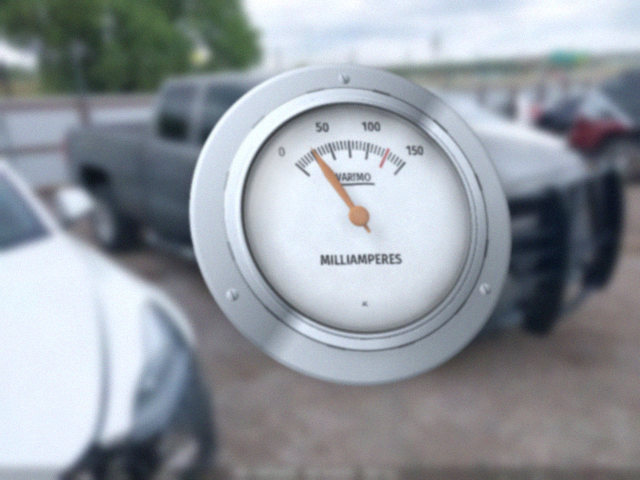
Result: 25,mA
